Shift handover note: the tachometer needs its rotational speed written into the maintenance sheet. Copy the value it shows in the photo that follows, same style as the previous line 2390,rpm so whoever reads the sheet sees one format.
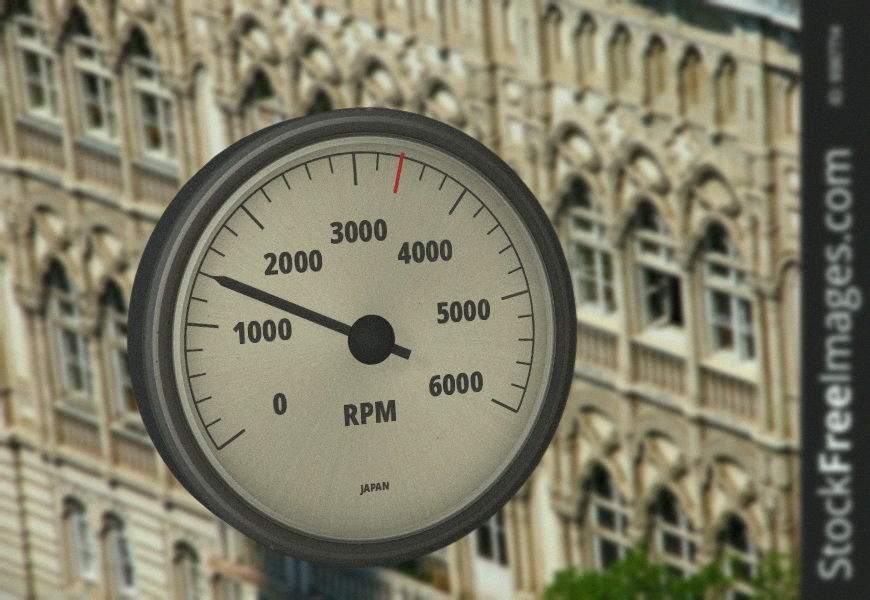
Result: 1400,rpm
